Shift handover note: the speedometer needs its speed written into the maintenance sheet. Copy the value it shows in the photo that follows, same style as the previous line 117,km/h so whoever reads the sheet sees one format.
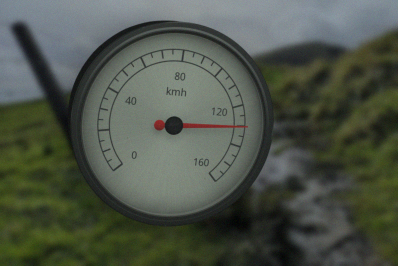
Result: 130,km/h
